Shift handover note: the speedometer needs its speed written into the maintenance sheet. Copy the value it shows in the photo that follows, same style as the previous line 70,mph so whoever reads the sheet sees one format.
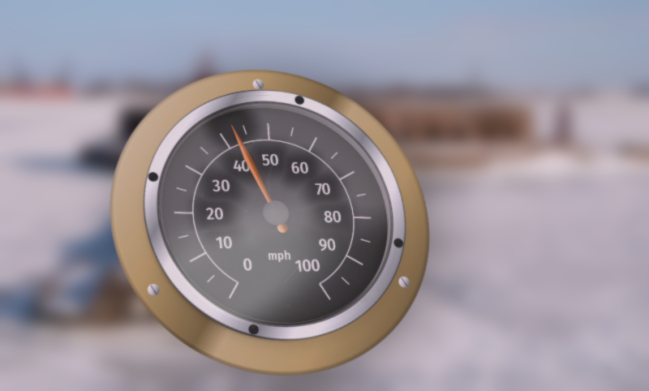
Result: 42.5,mph
